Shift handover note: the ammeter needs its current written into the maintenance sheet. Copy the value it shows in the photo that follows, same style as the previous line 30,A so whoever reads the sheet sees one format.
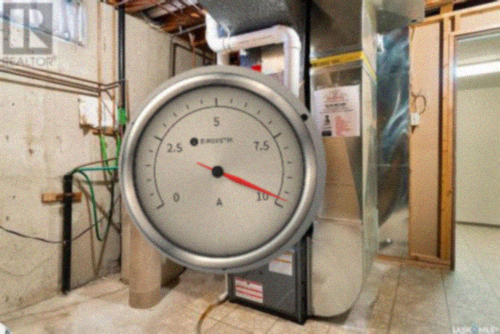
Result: 9.75,A
